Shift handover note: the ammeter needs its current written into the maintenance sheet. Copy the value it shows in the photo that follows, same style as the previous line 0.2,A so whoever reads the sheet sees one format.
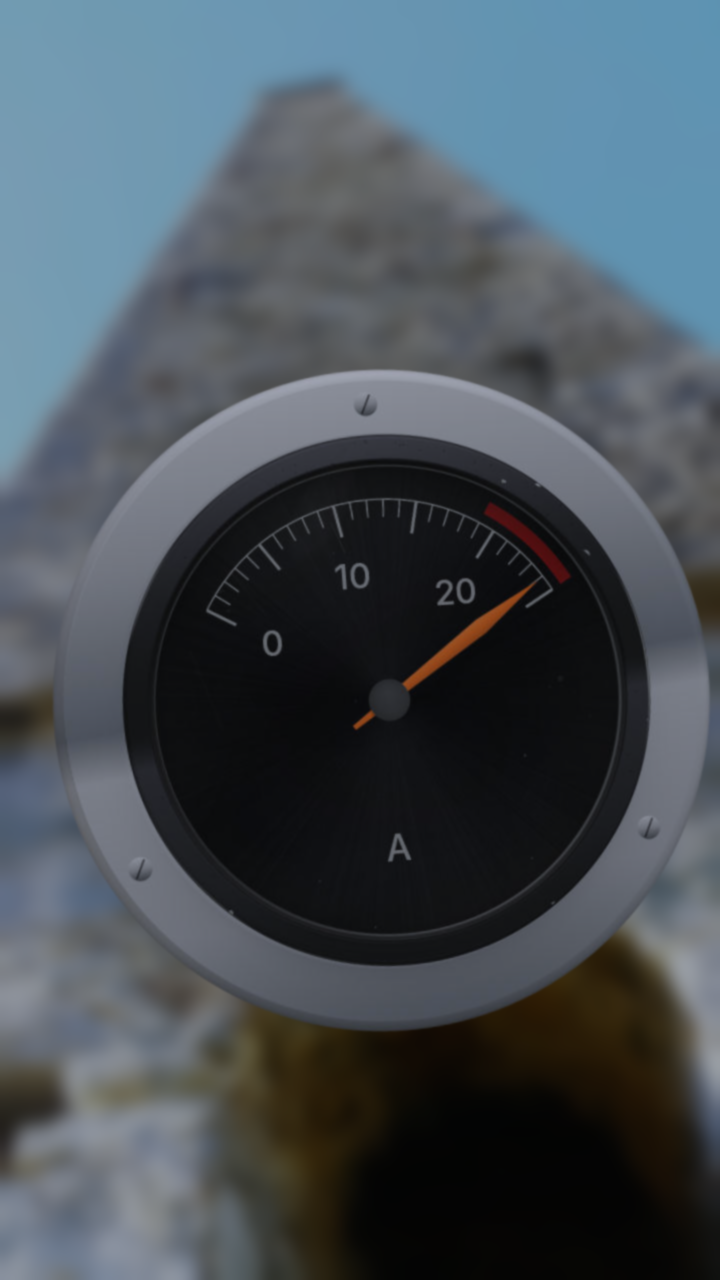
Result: 24,A
